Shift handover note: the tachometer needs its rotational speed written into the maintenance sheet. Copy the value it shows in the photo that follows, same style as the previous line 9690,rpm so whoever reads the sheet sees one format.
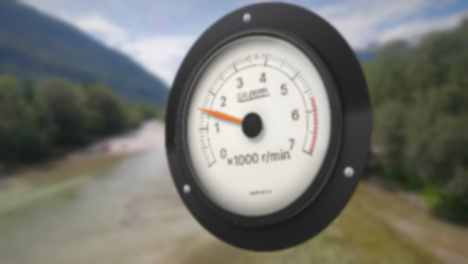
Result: 1500,rpm
